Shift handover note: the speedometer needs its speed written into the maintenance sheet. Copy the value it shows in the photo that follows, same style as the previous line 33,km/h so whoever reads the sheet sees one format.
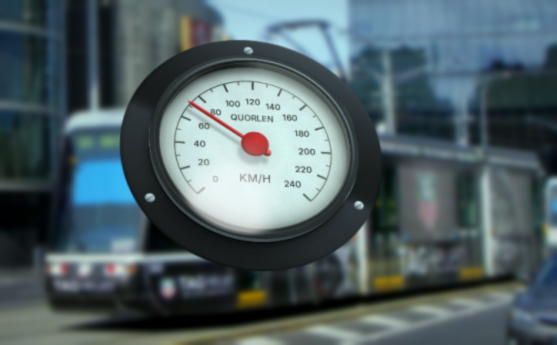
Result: 70,km/h
